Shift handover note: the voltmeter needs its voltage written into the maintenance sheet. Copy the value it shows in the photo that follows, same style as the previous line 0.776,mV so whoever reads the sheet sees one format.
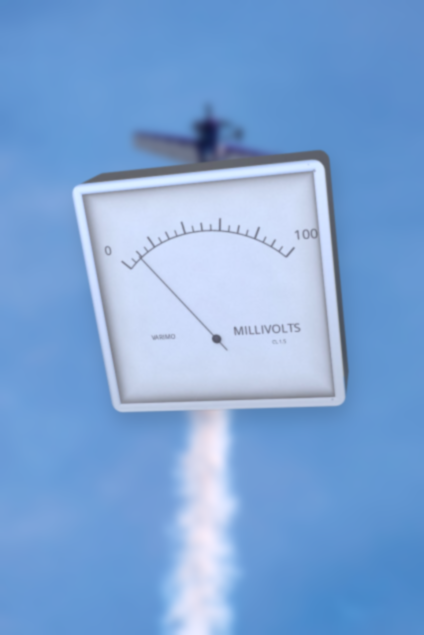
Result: 10,mV
